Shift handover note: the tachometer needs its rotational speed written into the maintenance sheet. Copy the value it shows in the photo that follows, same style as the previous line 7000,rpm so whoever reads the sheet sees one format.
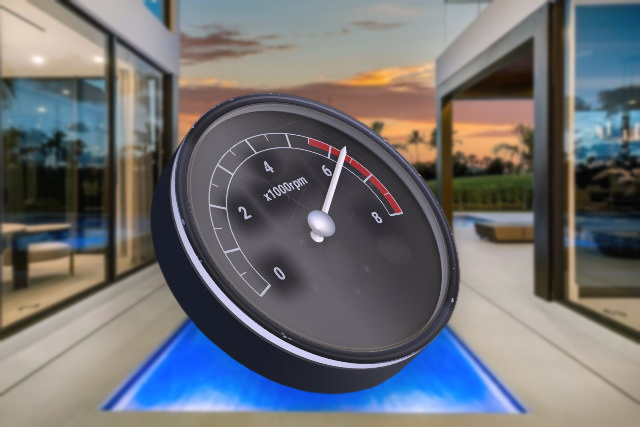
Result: 6250,rpm
